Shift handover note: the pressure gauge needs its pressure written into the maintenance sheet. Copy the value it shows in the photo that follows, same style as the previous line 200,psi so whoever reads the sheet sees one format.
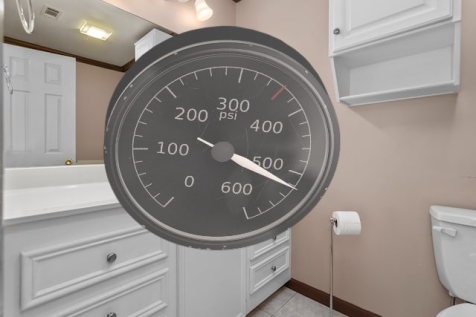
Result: 520,psi
